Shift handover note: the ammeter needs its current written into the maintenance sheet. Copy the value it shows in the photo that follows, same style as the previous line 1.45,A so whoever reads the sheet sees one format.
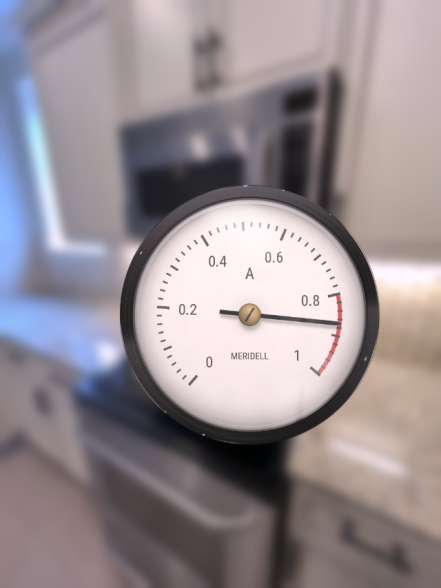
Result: 0.87,A
